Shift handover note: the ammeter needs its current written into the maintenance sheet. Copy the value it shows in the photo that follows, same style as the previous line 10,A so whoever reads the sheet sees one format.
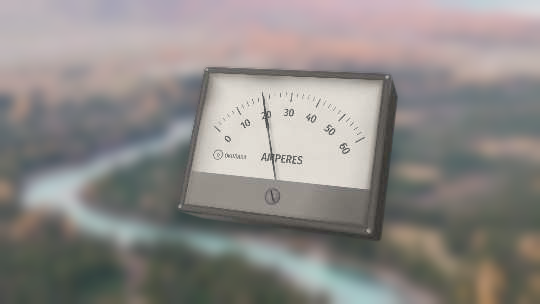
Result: 20,A
